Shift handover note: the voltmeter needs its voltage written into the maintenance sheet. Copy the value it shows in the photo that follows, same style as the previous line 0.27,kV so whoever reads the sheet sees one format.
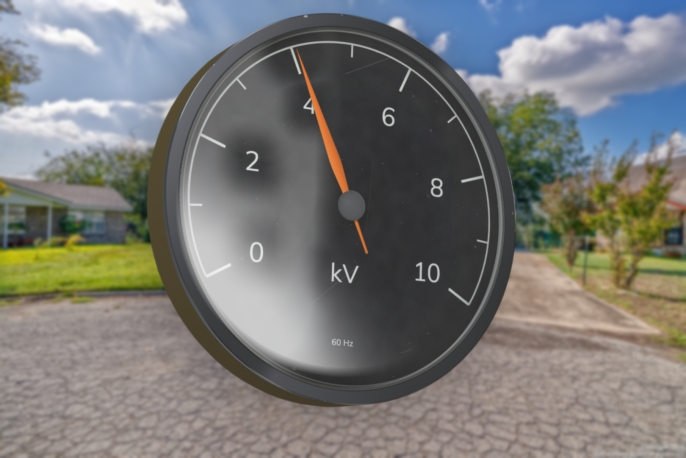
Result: 4,kV
